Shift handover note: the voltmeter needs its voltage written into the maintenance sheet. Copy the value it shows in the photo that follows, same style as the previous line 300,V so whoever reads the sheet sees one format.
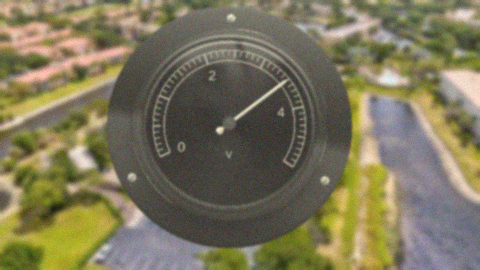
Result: 3.5,V
